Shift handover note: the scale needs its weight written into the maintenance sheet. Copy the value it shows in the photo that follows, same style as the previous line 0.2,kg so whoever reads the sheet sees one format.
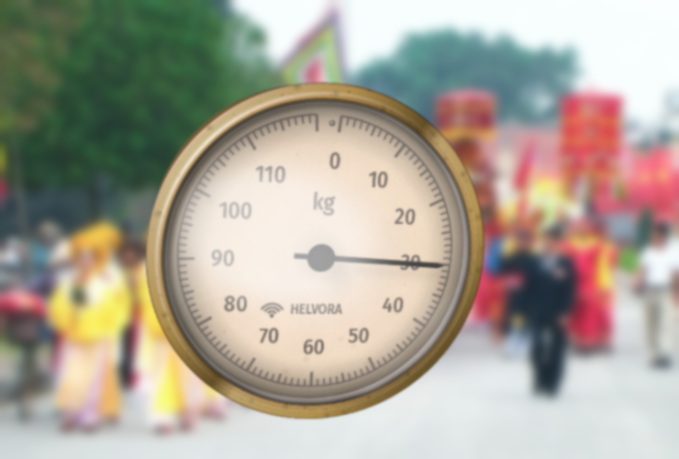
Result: 30,kg
